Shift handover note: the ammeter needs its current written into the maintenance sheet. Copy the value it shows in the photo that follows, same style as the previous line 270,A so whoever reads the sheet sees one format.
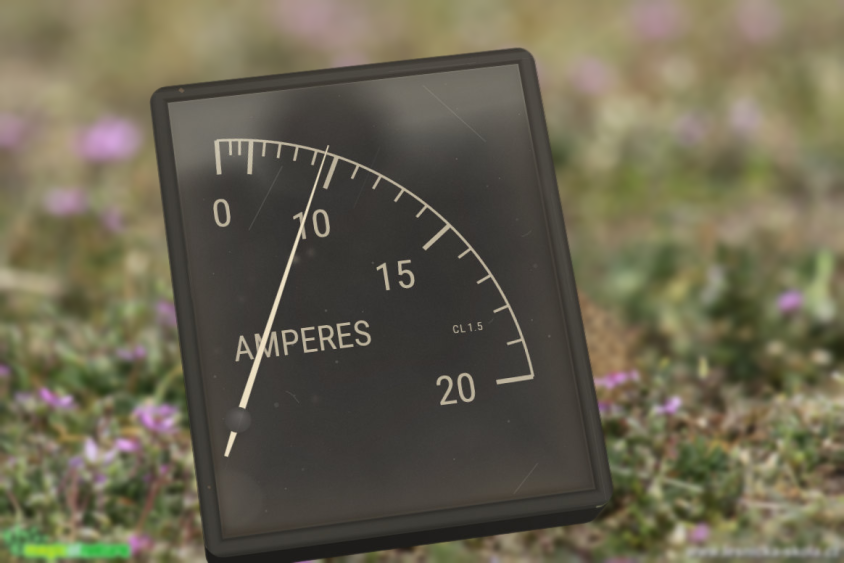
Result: 9.5,A
